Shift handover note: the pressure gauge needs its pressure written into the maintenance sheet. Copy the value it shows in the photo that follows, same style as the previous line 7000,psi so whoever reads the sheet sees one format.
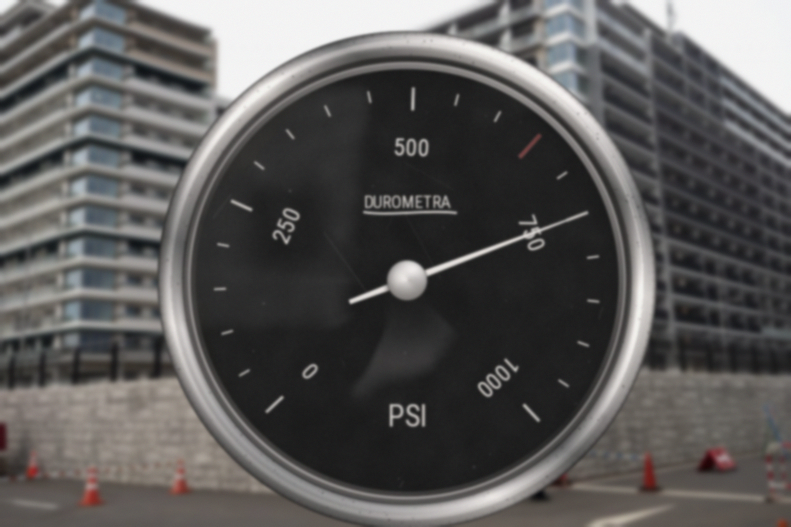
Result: 750,psi
